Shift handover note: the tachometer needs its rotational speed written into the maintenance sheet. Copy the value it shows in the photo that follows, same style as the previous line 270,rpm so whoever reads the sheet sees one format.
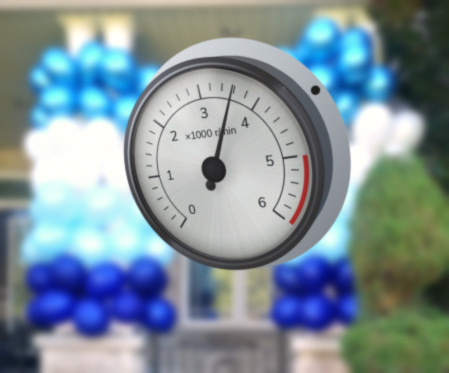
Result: 3600,rpm
